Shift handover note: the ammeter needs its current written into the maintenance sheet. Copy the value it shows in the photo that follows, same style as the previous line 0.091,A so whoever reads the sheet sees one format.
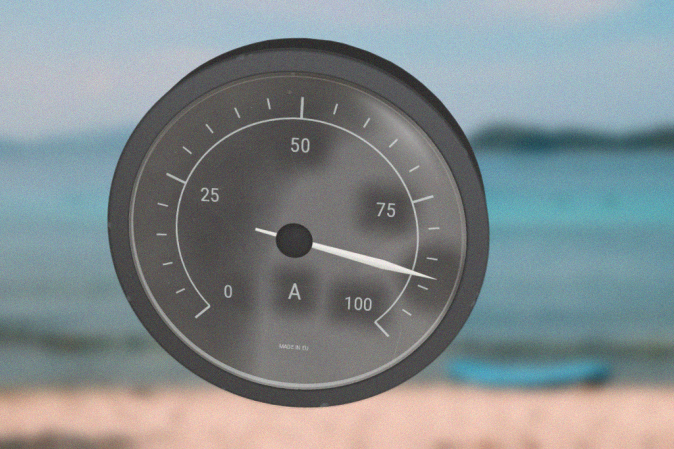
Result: 87.5,A
